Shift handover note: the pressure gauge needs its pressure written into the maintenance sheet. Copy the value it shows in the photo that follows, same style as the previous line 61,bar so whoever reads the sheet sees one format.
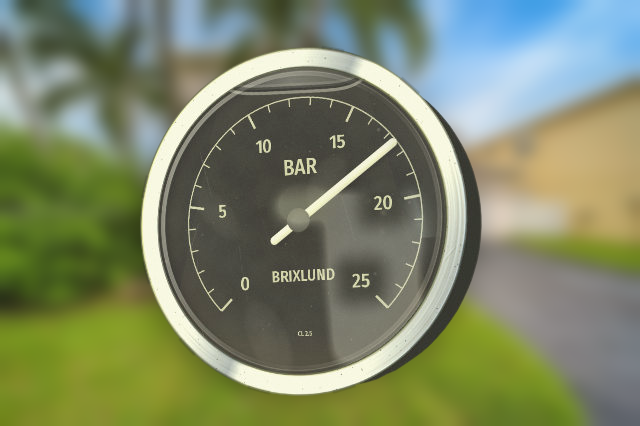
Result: 17.5,bar
